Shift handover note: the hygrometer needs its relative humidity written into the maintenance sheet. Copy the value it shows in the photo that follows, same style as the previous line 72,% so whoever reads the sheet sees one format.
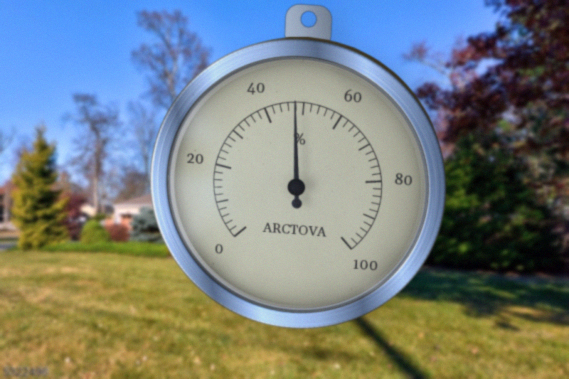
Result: 48,%
